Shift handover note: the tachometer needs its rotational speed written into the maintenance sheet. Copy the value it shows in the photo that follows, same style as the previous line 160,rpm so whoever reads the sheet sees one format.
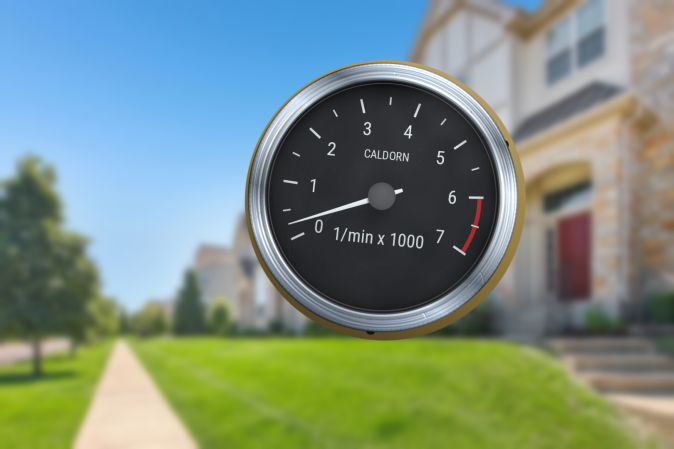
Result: 250,rpm
